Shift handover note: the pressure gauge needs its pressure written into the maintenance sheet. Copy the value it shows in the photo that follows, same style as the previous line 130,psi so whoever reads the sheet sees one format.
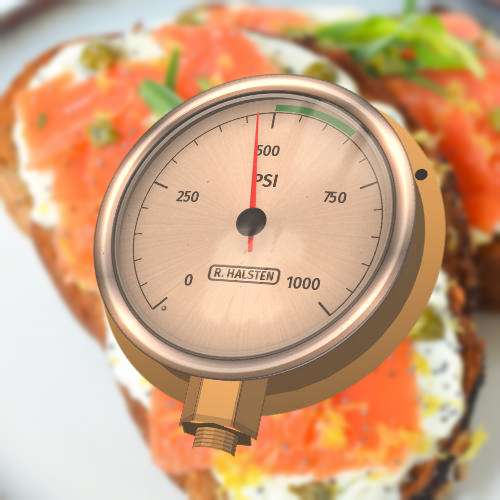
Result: 475,psi
